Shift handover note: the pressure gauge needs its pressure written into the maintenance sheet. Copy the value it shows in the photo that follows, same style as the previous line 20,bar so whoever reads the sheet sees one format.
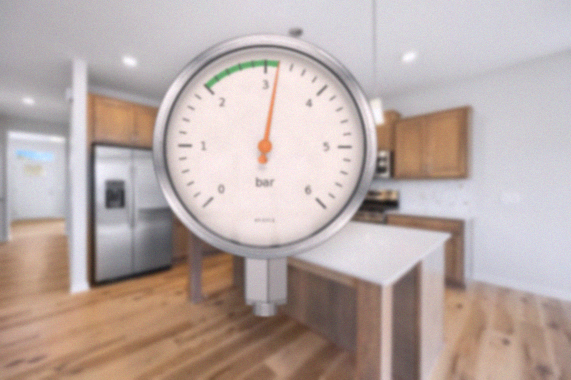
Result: 3.2,bar
